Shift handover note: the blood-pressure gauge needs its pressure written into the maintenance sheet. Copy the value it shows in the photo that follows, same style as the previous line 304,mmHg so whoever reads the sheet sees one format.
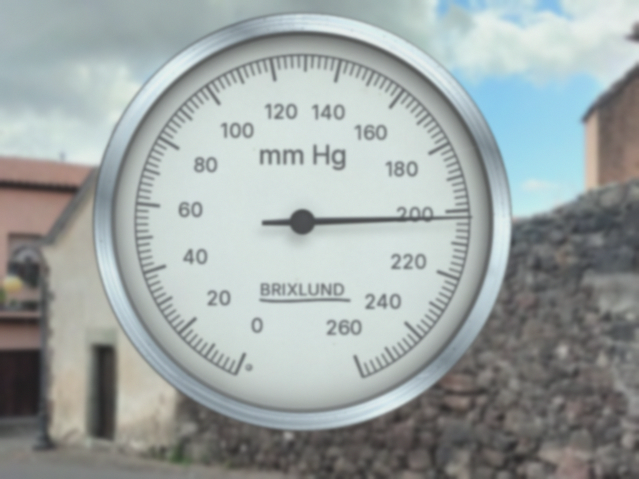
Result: 202,mmHg
